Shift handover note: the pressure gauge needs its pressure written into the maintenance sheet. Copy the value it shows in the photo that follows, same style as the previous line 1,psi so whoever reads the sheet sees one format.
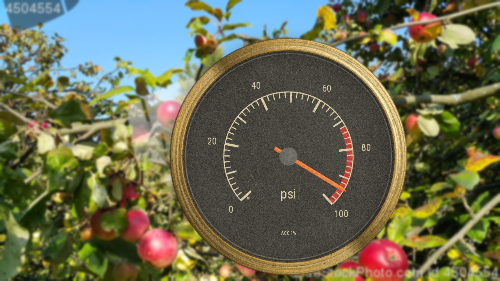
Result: 94,psi
